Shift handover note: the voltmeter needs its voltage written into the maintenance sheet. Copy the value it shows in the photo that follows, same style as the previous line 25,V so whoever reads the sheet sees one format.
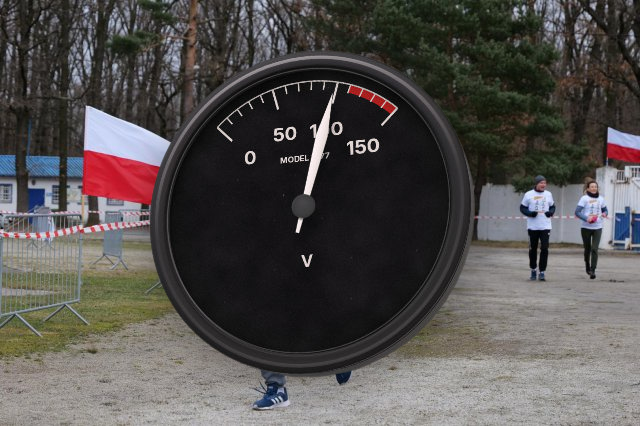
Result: 100,V
